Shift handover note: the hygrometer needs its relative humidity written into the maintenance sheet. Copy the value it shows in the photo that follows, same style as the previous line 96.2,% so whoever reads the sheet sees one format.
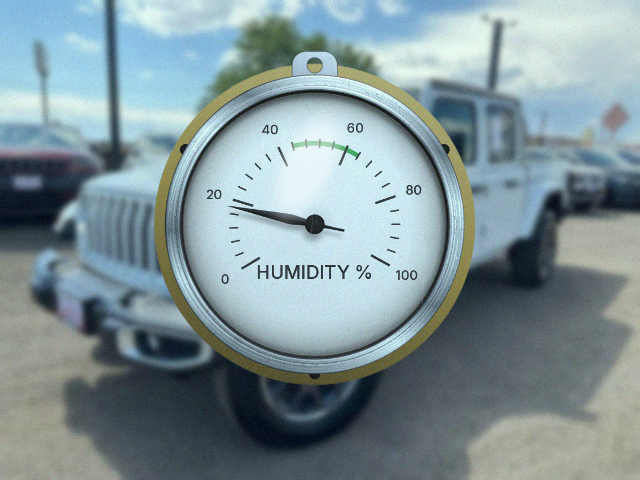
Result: 18,%
